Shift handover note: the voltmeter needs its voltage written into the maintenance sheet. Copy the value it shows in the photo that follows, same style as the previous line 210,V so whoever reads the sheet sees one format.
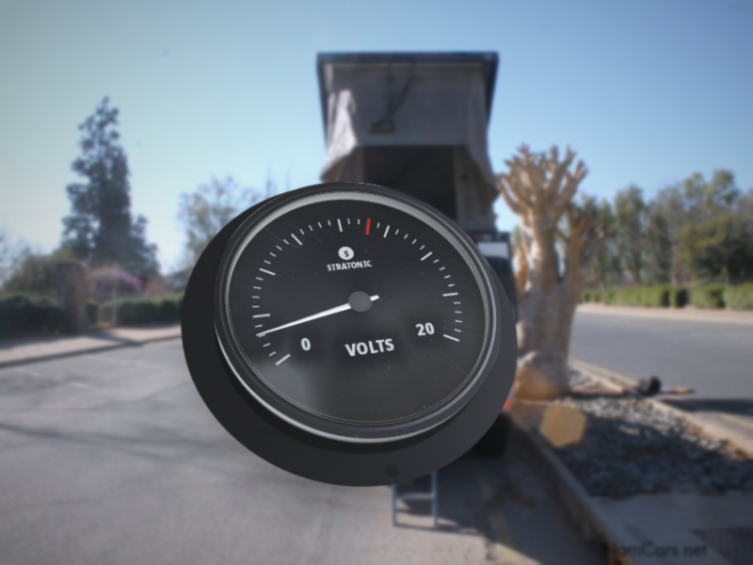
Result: 1.5,V
